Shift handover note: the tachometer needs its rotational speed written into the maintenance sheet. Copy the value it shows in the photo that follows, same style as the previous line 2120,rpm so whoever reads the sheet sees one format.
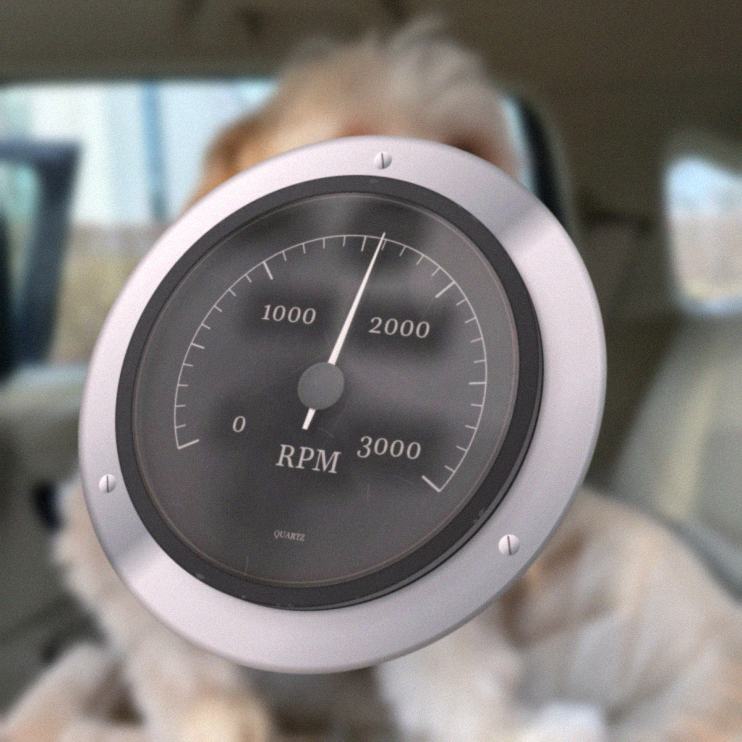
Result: 1600,rpm
